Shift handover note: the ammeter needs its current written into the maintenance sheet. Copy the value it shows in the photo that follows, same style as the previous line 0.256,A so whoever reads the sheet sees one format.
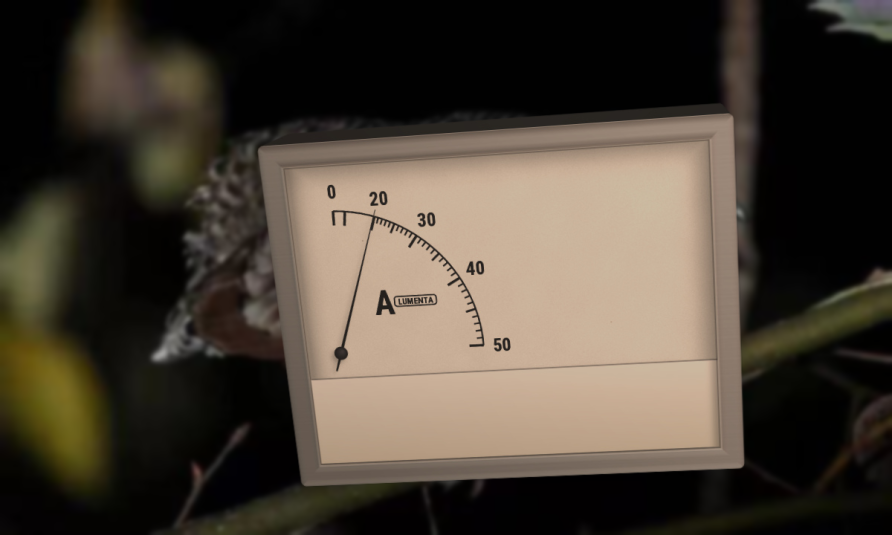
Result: 20,A
